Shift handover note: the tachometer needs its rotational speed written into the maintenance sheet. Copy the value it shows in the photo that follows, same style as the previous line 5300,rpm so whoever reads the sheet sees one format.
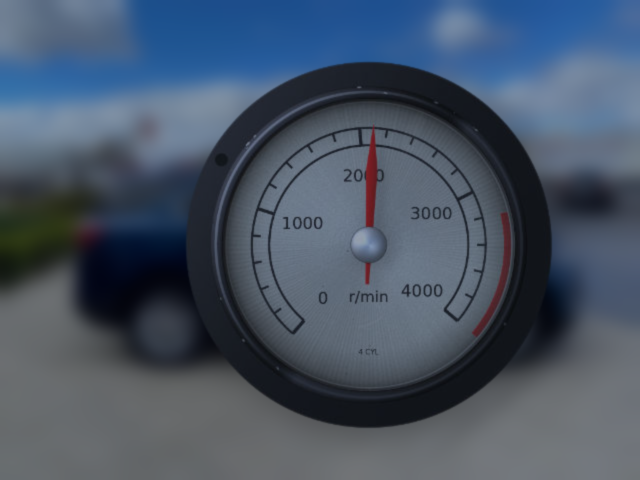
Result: 2100,rpm
